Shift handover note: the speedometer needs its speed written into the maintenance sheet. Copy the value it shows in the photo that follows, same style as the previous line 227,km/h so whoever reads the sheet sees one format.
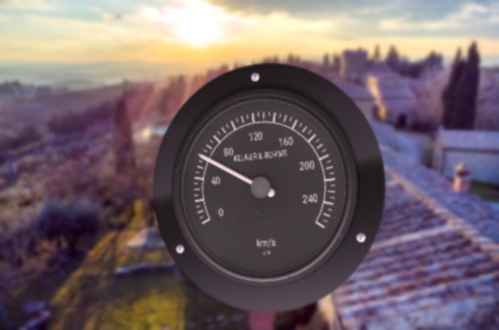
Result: 60,km/h
